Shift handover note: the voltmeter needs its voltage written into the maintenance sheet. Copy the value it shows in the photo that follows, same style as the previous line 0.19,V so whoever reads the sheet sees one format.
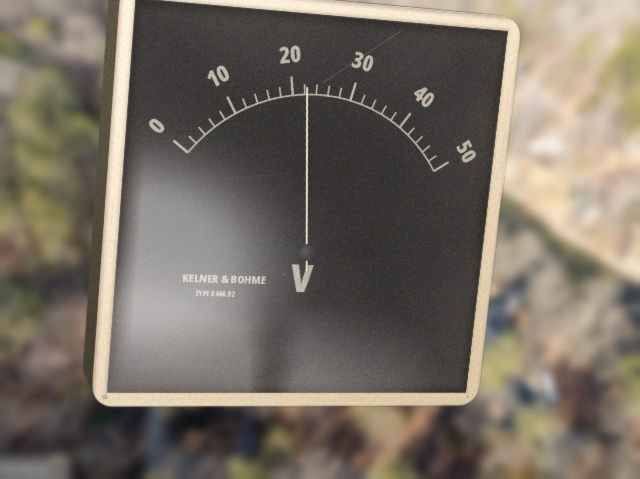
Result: 22,V
